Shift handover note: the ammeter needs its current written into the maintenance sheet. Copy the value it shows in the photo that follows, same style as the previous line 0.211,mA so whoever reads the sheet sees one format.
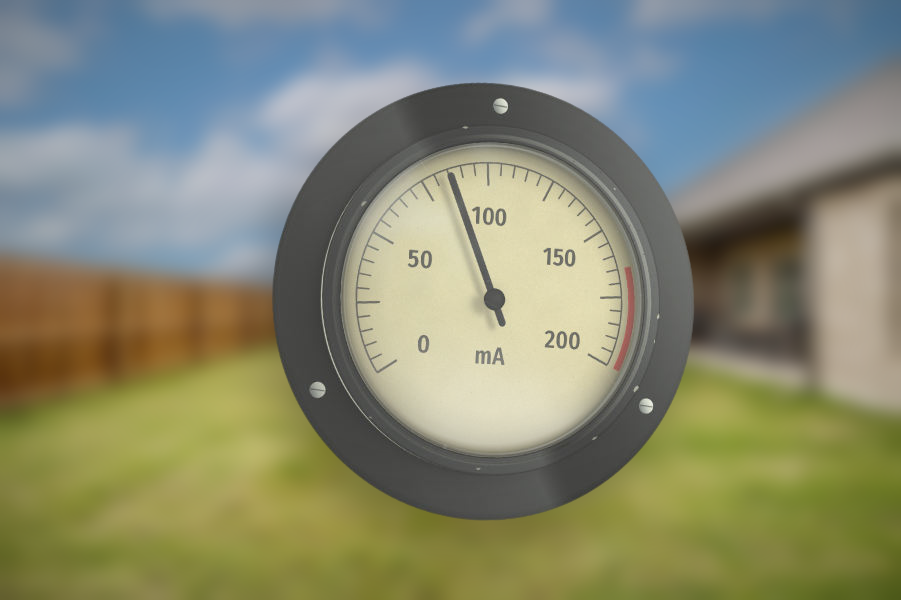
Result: 85,mA
